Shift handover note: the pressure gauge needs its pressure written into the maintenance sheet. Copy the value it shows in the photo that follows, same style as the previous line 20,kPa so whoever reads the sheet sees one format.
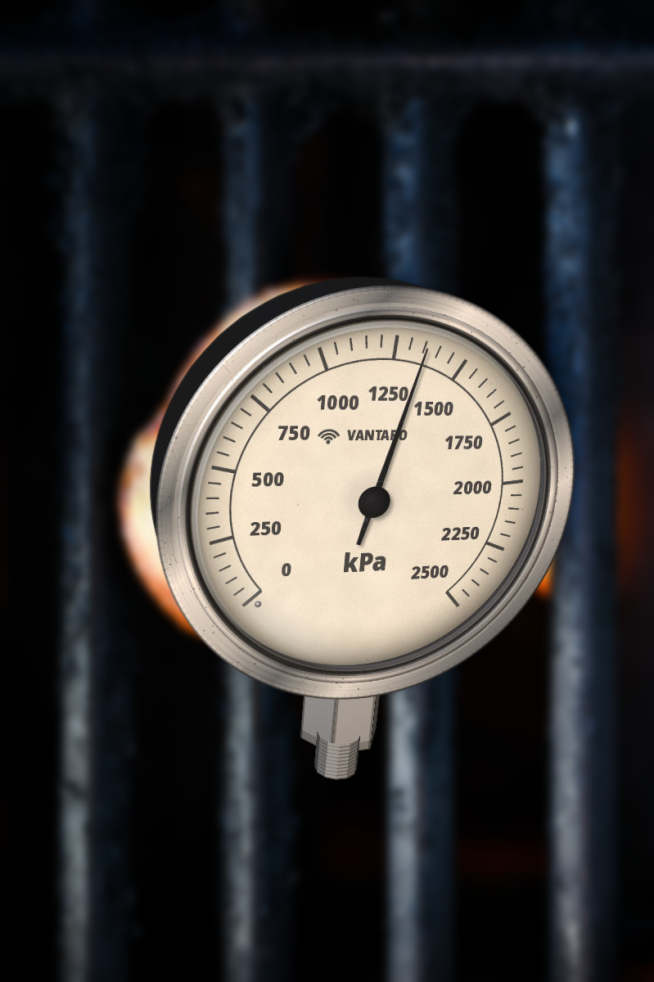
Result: 1350,kPa
